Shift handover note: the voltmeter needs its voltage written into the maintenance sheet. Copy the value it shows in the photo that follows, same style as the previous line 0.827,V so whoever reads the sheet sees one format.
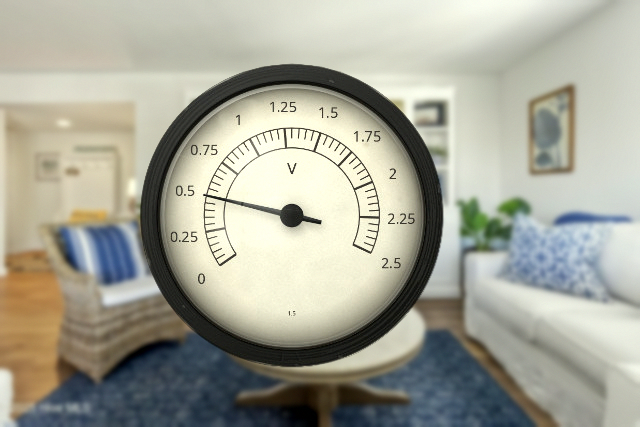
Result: 0.5,V
